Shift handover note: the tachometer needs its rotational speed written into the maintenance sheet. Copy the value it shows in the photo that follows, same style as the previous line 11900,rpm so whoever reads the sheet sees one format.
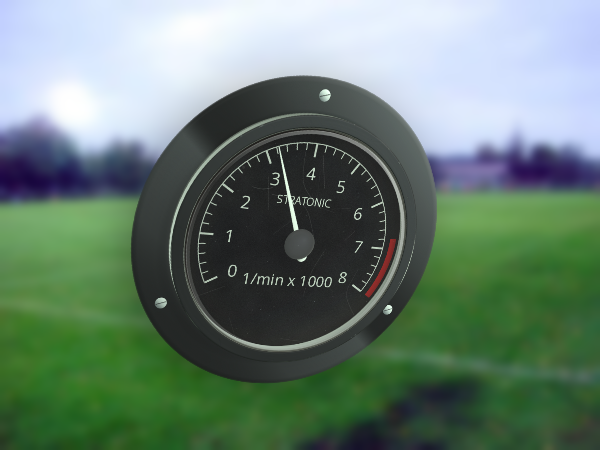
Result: 3200,rpm
